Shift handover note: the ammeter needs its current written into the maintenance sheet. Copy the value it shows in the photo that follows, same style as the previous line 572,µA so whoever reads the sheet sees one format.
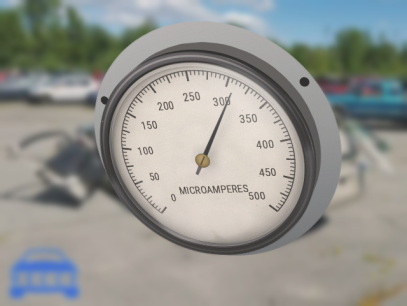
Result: 310,µA
